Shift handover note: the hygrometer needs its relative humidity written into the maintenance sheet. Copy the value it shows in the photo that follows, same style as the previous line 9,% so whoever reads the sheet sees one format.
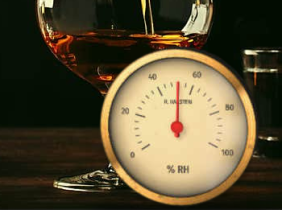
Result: 52,%
